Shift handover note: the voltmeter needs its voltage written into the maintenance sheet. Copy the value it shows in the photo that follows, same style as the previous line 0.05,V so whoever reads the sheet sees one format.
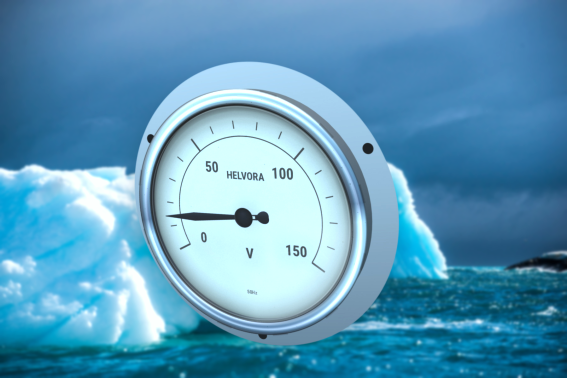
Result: 15,V
